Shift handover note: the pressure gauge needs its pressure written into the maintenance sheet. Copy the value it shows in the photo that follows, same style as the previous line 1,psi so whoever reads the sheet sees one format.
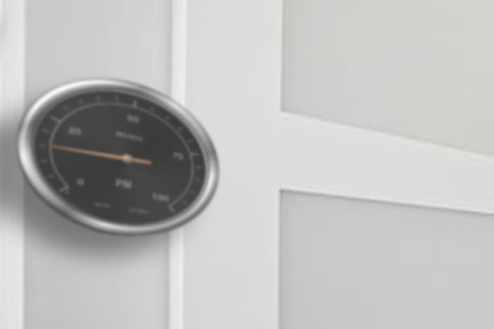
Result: 15,psi
